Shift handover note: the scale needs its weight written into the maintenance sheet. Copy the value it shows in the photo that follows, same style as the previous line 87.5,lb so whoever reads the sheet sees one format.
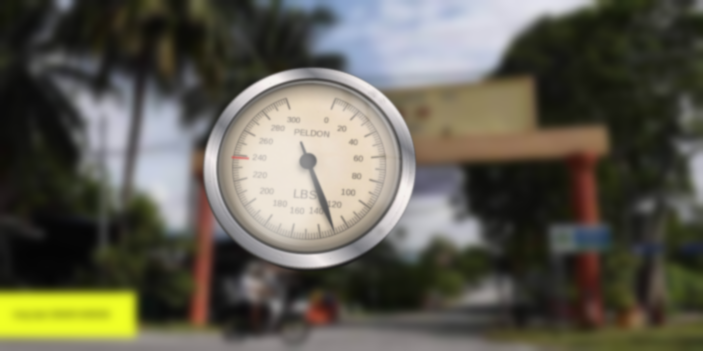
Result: 130,lb
